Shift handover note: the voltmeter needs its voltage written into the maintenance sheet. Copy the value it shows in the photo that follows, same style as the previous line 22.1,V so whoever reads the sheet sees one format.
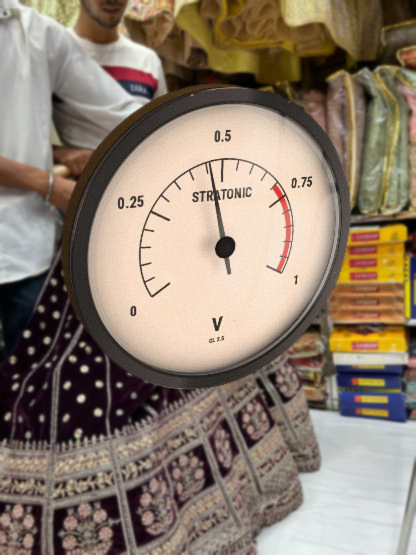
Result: 0.45,V
